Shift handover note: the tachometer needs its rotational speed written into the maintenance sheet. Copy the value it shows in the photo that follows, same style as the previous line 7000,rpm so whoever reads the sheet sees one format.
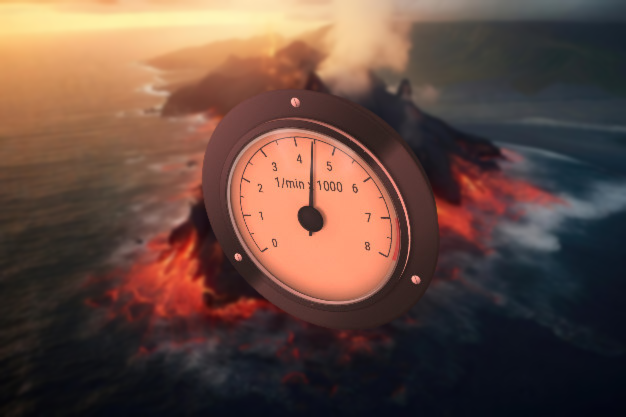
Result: 4500,rpm
